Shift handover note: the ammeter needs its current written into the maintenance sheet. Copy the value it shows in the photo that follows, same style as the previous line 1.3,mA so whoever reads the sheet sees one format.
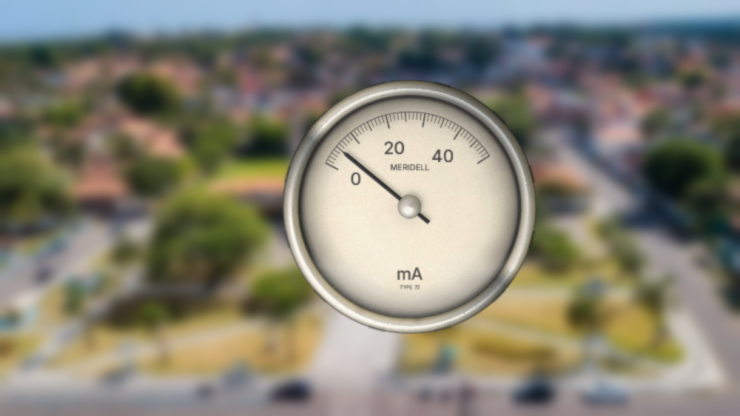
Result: 5,mA
